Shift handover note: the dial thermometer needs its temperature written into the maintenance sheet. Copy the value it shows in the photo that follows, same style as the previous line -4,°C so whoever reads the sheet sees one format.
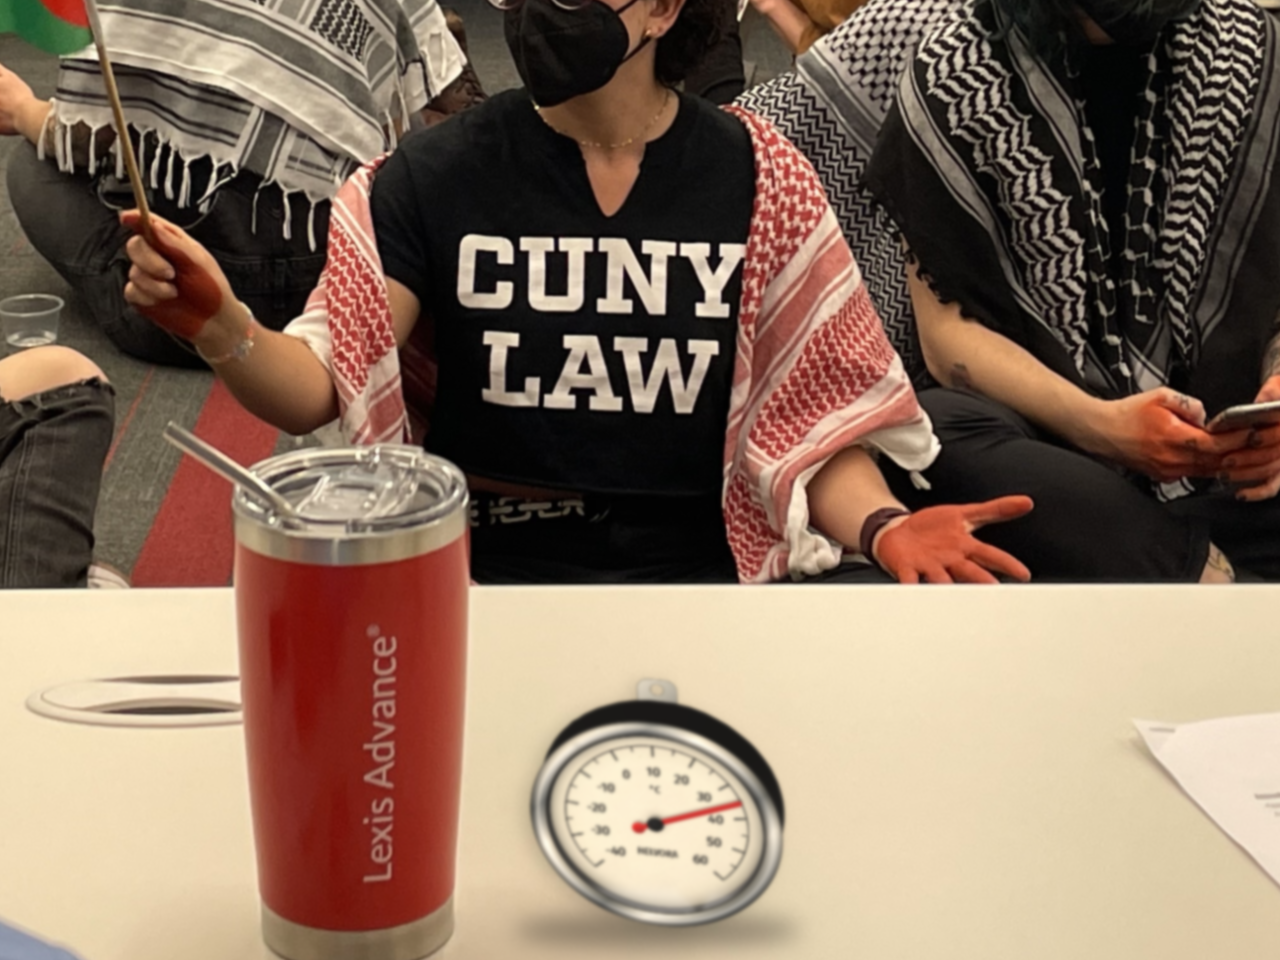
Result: 35,°C
